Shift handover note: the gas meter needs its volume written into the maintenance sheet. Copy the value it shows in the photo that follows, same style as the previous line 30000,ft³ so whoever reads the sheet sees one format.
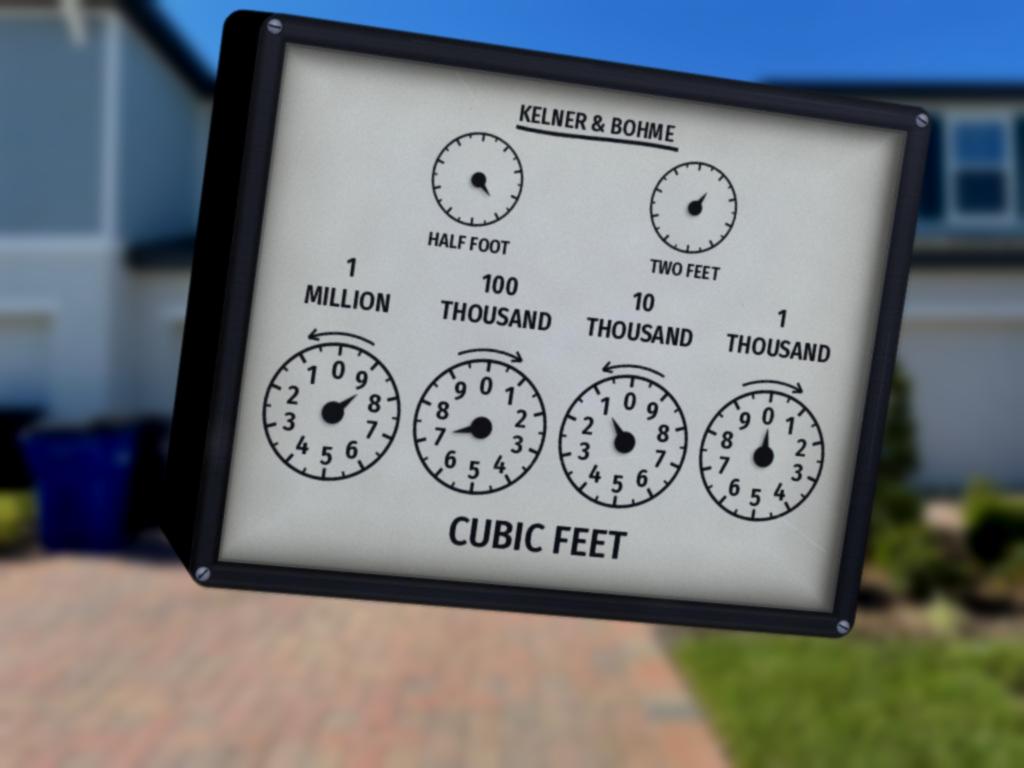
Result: 871000,ft³
